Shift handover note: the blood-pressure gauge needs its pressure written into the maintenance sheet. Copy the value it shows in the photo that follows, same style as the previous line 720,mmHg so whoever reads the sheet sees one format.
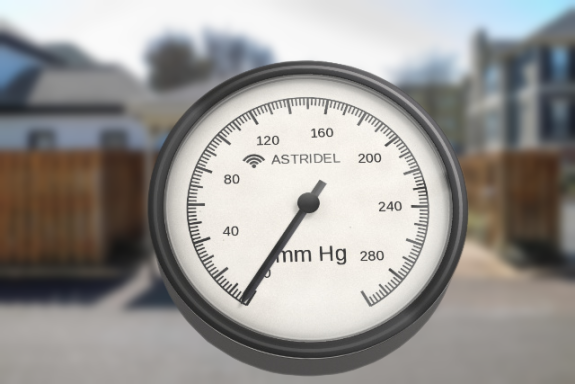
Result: 2,mmHg
